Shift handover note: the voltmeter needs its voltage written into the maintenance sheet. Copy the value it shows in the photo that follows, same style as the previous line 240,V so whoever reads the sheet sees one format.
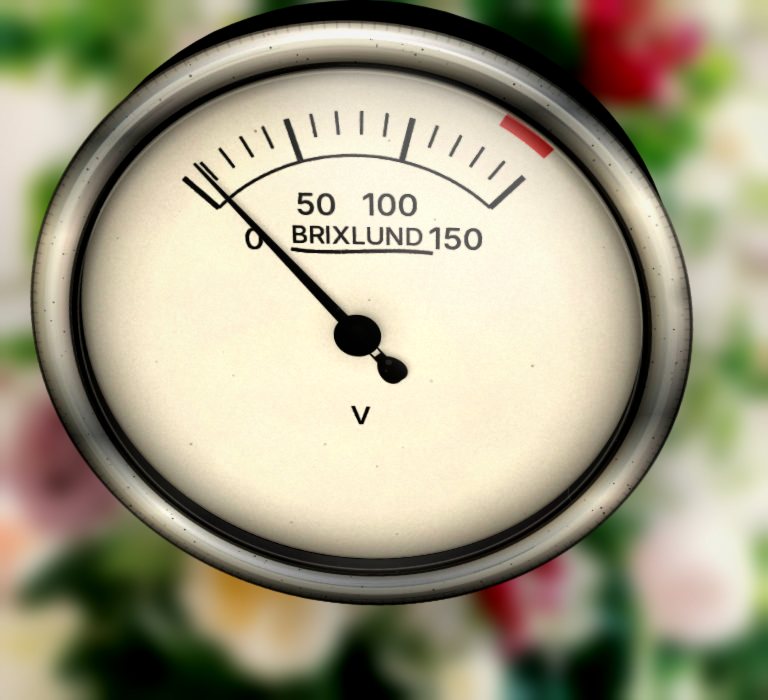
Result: 10,V
